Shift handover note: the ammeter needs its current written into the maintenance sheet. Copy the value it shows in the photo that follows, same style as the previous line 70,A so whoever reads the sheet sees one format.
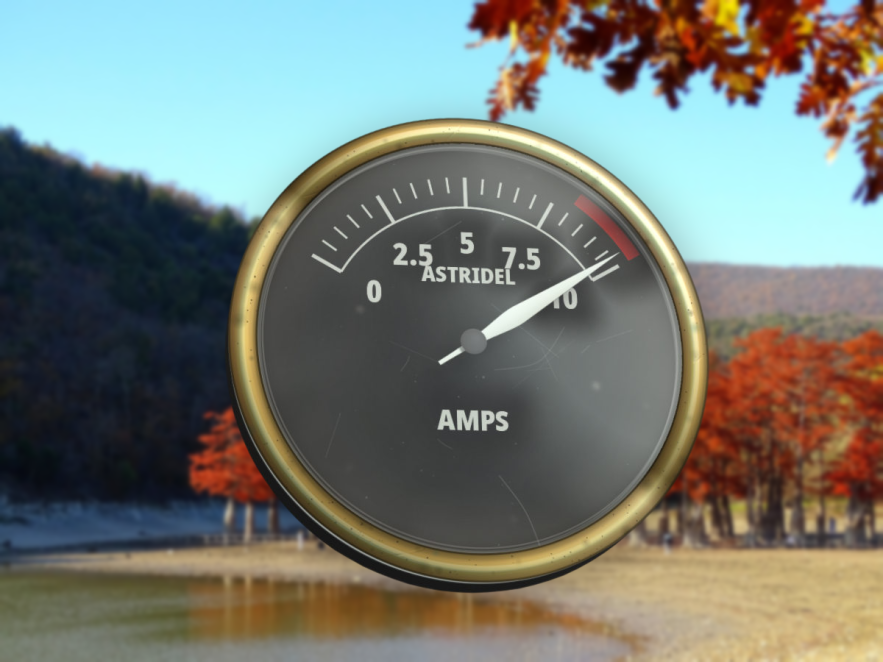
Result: 9.75,A
